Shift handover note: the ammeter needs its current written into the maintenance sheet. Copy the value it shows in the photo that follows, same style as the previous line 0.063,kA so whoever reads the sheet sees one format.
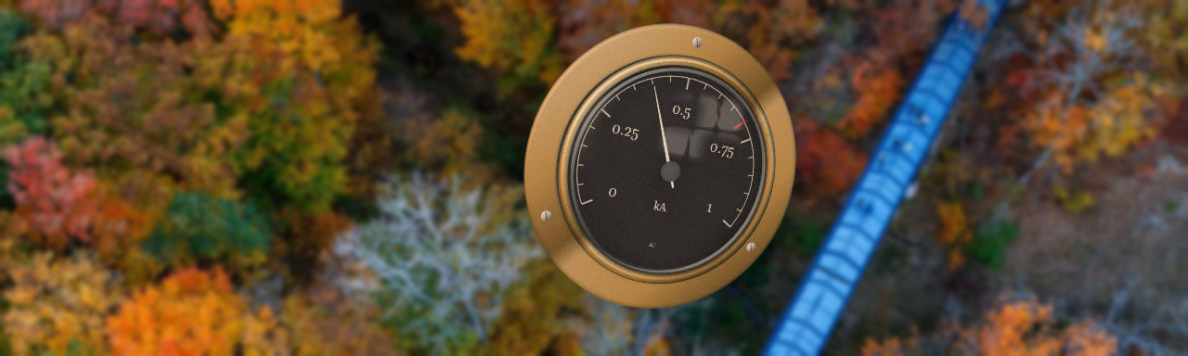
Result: 0.4,kA
